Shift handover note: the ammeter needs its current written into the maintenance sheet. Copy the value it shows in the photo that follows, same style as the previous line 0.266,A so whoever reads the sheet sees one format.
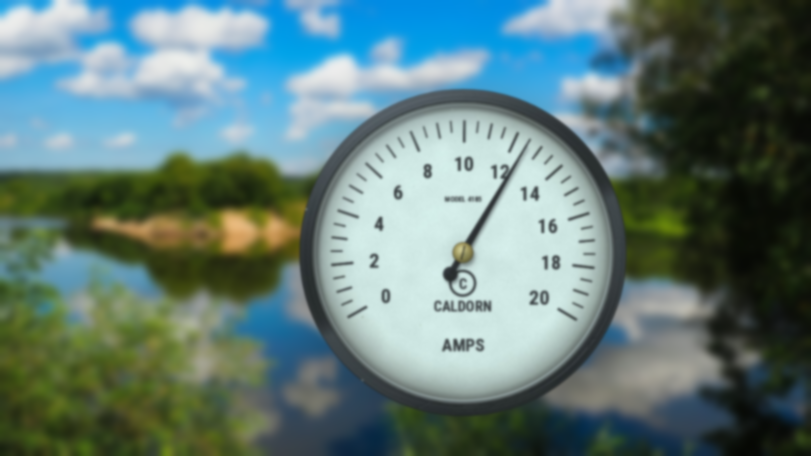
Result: 12.5,A
